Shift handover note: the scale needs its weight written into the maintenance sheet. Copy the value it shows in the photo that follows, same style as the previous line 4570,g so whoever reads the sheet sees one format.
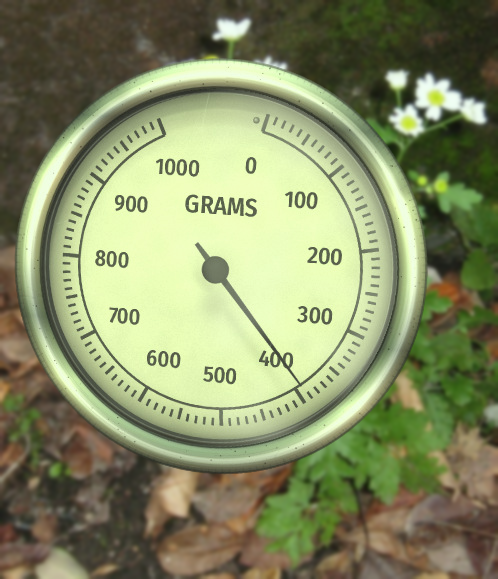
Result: 390,g
